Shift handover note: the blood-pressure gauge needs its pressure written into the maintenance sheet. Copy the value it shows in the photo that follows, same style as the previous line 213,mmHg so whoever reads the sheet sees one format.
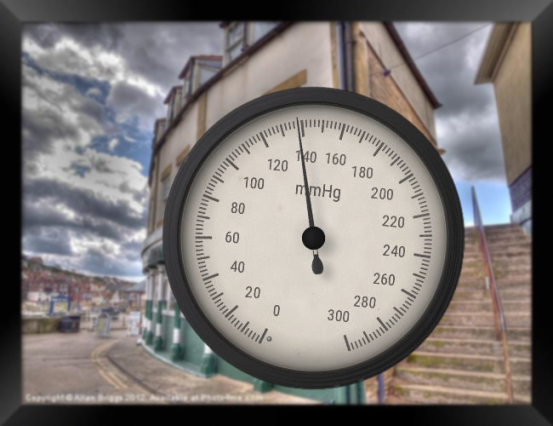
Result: 138,mmHg
